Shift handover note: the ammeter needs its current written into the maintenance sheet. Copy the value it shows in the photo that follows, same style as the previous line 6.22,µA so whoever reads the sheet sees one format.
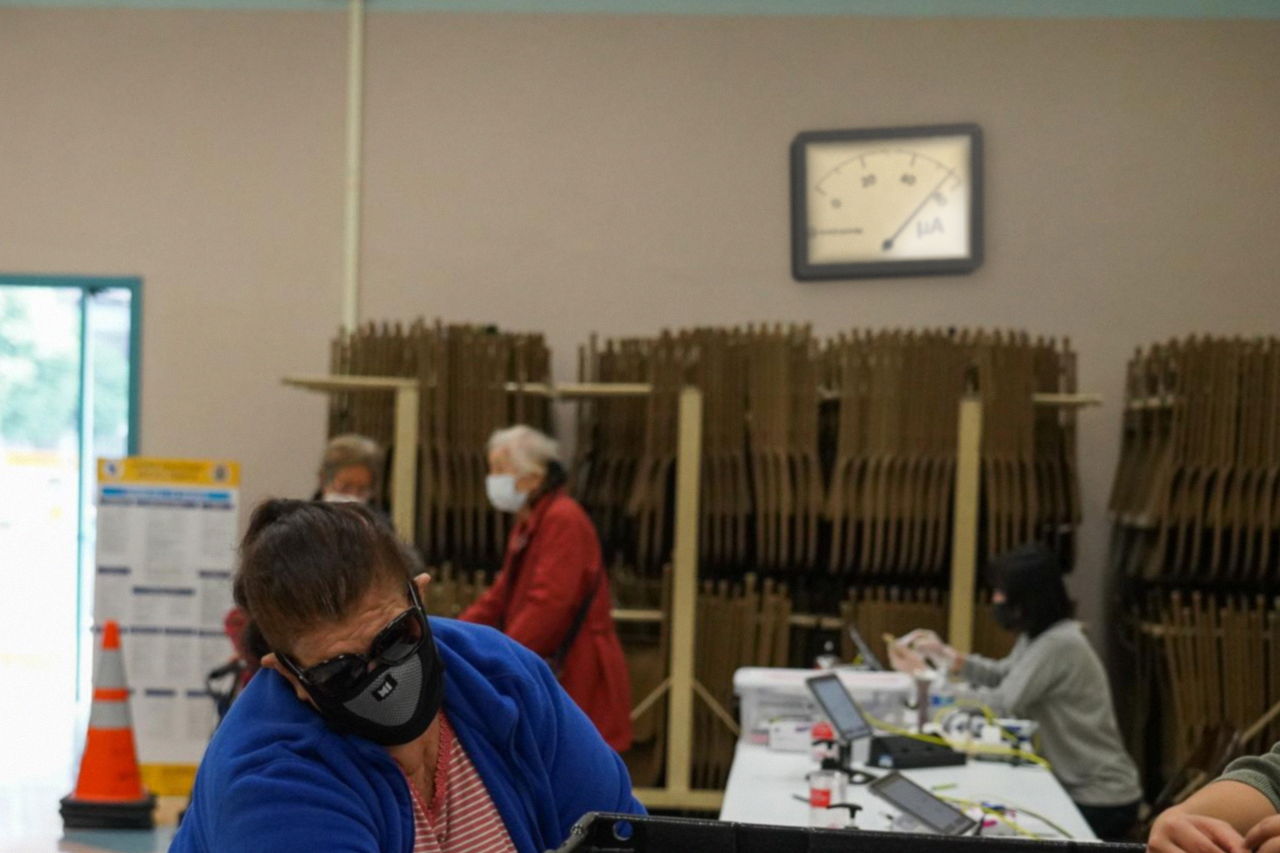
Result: 55,µA
